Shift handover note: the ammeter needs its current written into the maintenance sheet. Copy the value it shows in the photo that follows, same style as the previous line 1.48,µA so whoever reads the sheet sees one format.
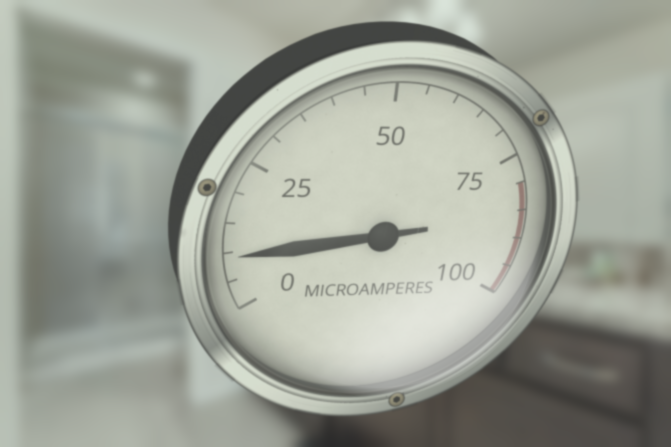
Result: 10,µA
